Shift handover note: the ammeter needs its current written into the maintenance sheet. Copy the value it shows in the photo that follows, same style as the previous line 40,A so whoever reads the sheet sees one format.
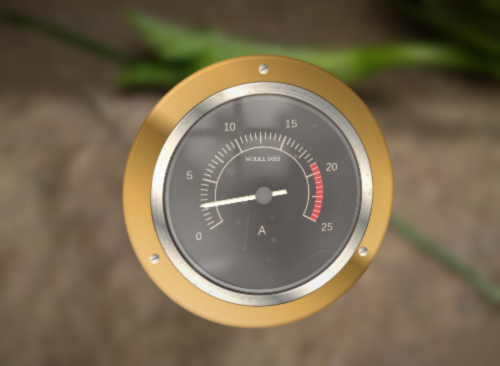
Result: 2.5,A
